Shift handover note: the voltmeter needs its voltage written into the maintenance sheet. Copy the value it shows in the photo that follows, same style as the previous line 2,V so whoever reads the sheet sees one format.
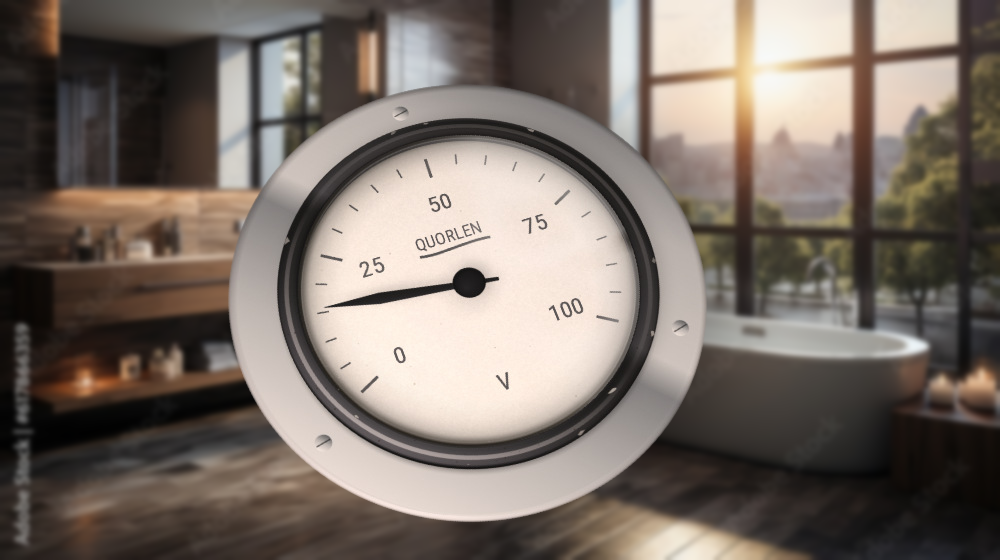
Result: 15,V
